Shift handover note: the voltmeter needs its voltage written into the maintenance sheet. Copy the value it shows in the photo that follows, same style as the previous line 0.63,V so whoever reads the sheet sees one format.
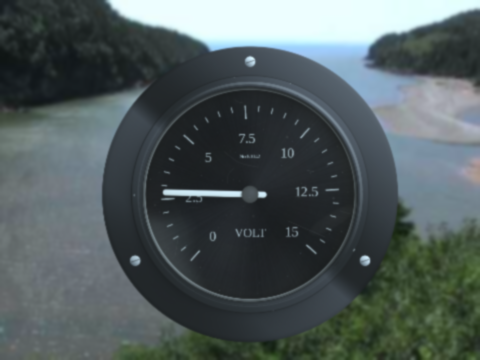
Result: 2.75,V
